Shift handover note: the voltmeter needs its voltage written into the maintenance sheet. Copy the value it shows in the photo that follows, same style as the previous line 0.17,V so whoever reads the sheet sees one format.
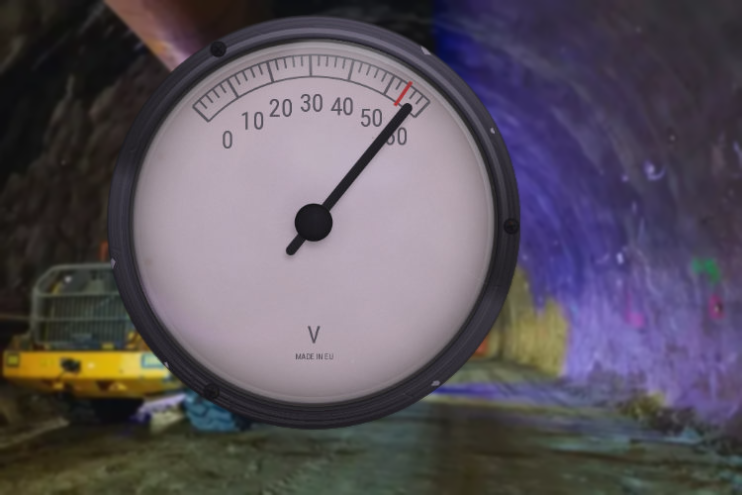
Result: 57,V
